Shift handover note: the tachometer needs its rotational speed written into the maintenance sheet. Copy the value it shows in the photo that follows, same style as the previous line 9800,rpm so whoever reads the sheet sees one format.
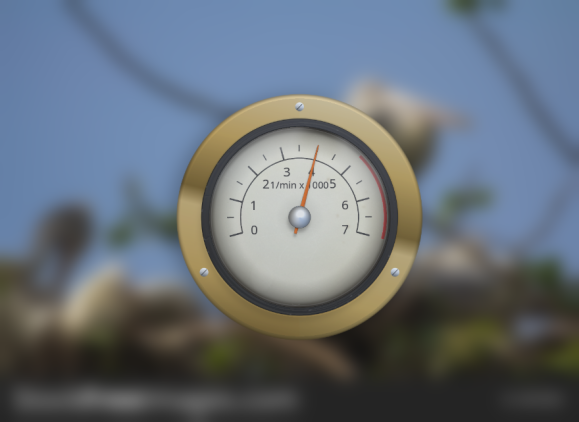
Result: 4000,rpm
